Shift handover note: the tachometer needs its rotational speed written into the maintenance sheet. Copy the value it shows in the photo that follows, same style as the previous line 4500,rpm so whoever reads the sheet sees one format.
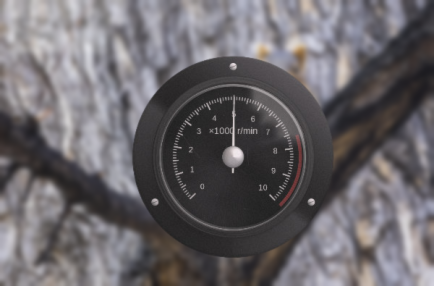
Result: 5000,rpm
